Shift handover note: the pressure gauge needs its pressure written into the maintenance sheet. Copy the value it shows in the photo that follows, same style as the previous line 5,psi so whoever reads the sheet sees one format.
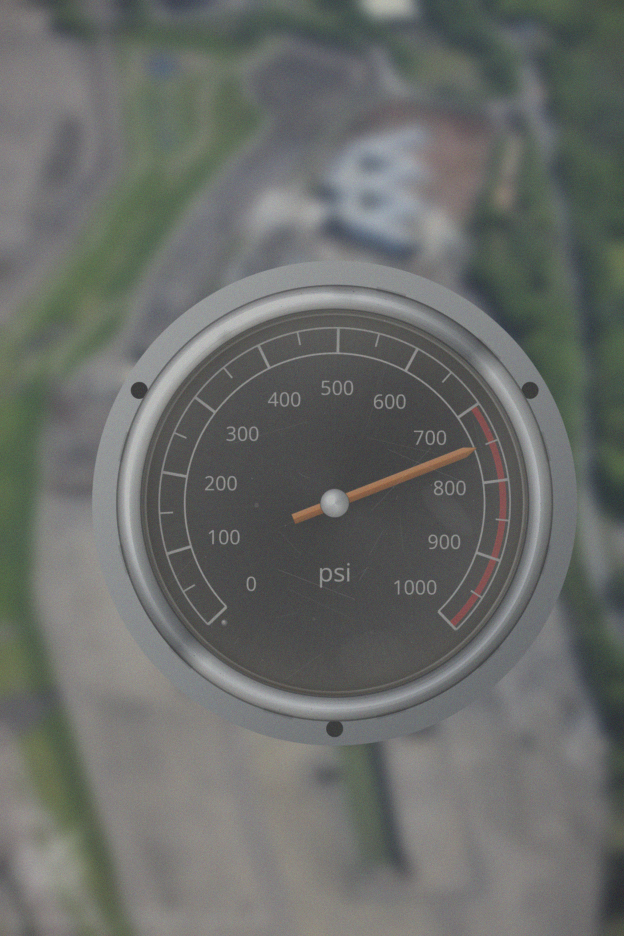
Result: 750,psi
